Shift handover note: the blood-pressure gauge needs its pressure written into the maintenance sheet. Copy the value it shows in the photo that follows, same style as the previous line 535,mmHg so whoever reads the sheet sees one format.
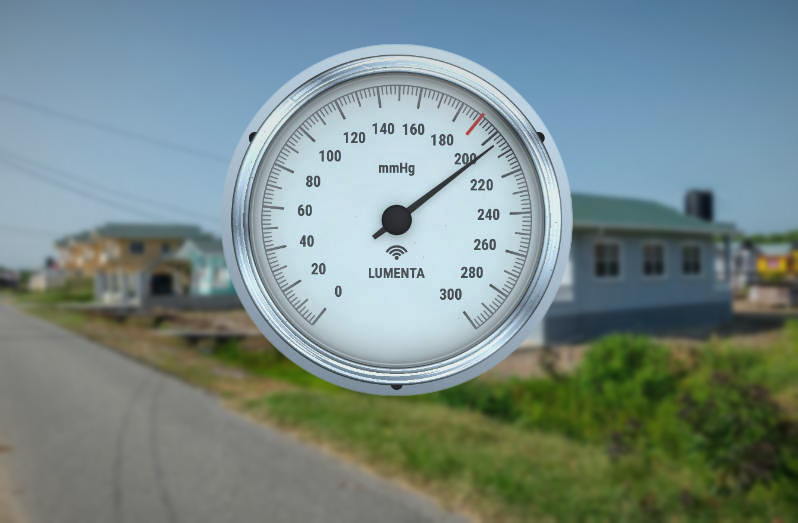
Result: 204,mmHg
